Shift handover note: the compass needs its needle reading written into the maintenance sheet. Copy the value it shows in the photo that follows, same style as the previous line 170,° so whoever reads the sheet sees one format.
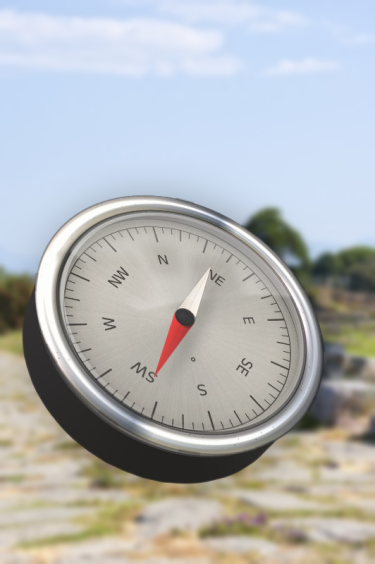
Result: 217.5,°
